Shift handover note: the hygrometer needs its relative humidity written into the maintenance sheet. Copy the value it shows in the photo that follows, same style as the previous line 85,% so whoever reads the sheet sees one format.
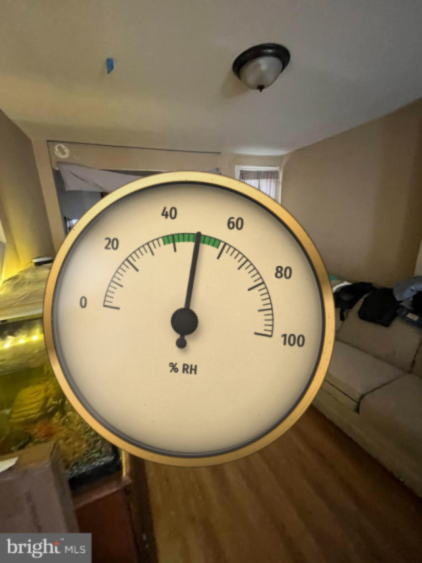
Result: 50,%
